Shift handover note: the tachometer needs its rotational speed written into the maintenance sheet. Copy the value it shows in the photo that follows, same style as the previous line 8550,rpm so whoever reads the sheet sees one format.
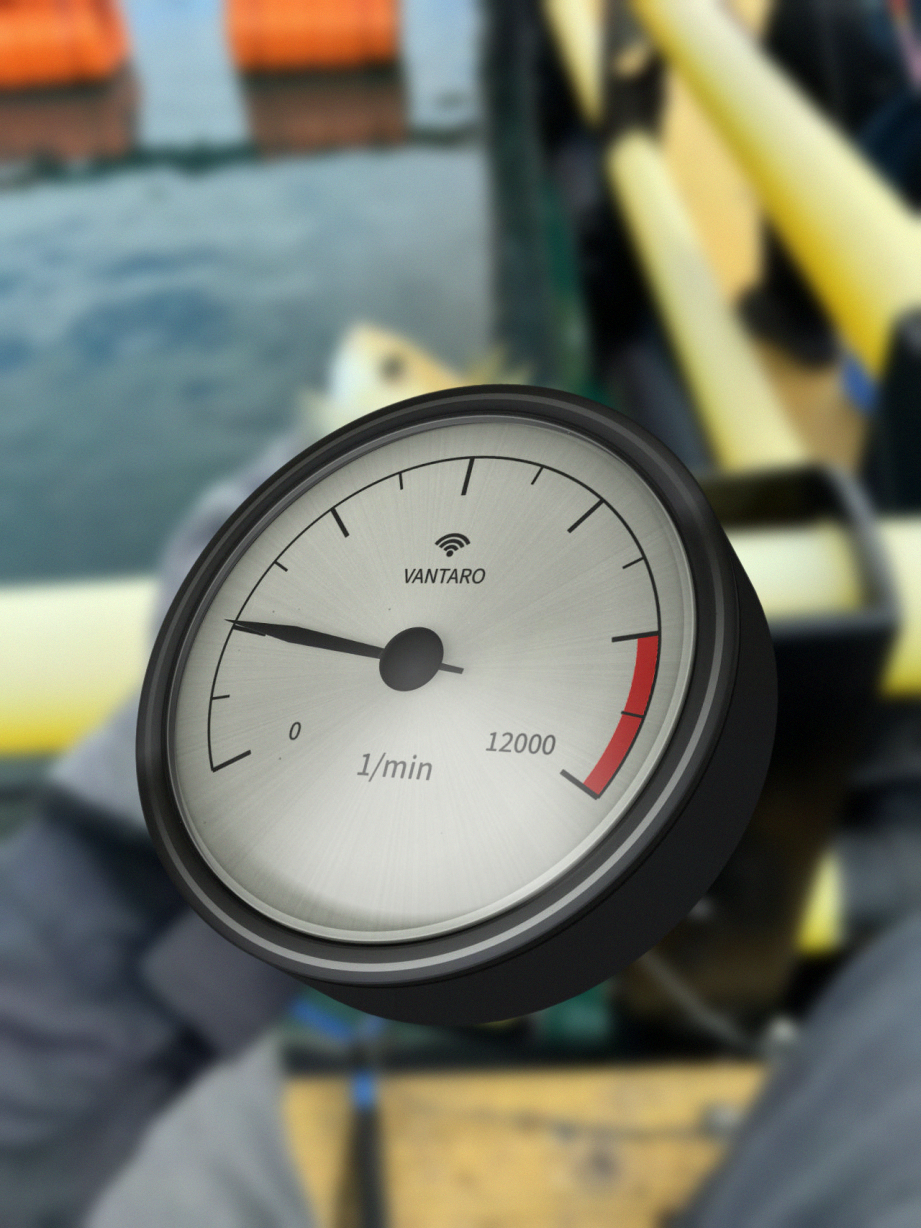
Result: 2000,rpm
